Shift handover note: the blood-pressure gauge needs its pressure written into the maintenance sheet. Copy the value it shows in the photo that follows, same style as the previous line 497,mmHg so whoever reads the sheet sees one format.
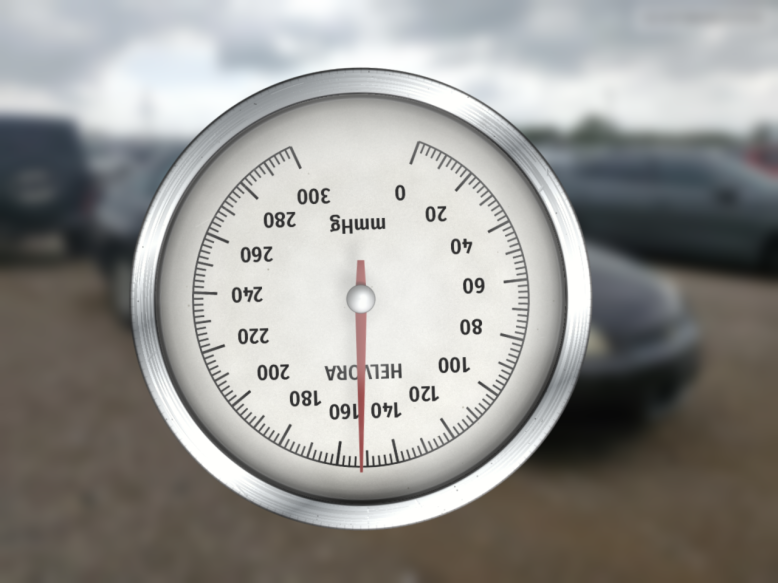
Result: 152,mmHg
